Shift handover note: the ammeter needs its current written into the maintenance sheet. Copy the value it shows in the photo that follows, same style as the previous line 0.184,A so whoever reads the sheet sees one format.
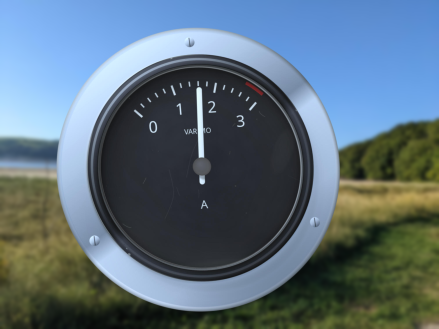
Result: 1.6,A
